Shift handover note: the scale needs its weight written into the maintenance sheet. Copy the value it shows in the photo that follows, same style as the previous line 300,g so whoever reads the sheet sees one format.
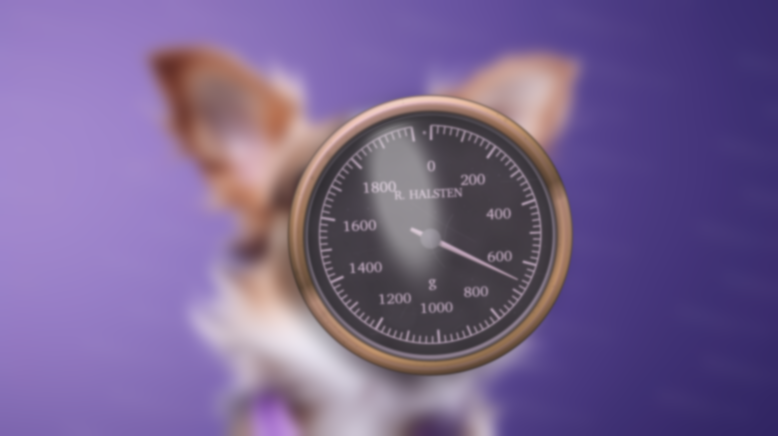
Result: 660,g
